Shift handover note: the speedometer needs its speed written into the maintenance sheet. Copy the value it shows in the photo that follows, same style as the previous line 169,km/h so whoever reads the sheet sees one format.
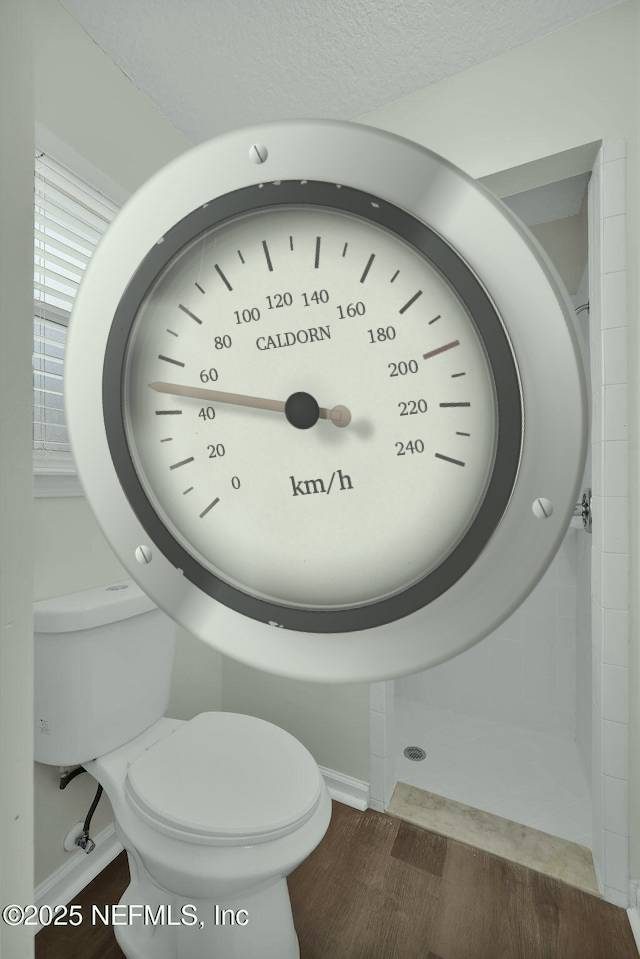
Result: 50,km/h
